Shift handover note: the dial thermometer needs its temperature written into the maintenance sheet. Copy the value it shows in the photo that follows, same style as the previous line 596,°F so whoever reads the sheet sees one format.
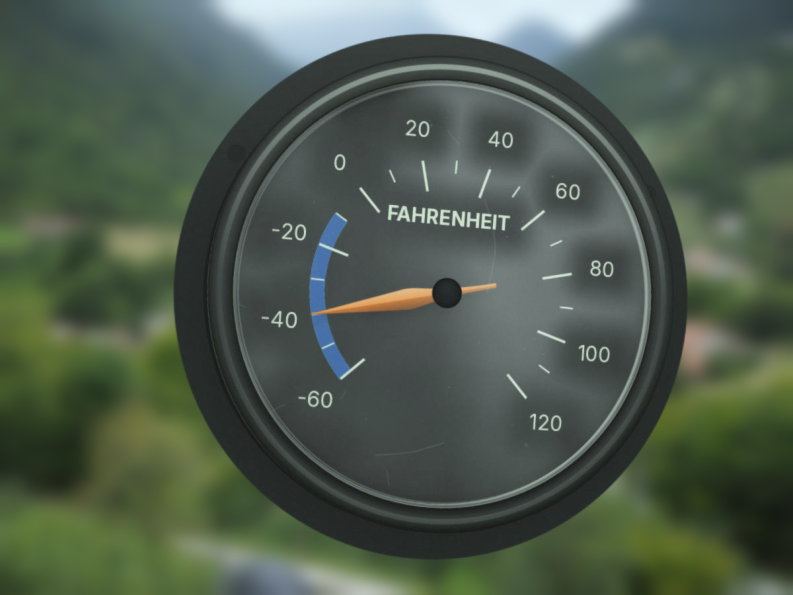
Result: -40,°F
